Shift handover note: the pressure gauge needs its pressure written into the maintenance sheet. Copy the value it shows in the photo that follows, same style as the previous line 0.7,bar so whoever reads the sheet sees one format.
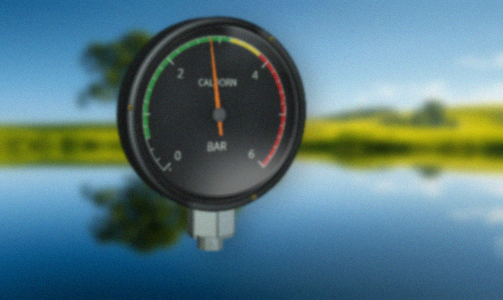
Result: 2.8,bar
